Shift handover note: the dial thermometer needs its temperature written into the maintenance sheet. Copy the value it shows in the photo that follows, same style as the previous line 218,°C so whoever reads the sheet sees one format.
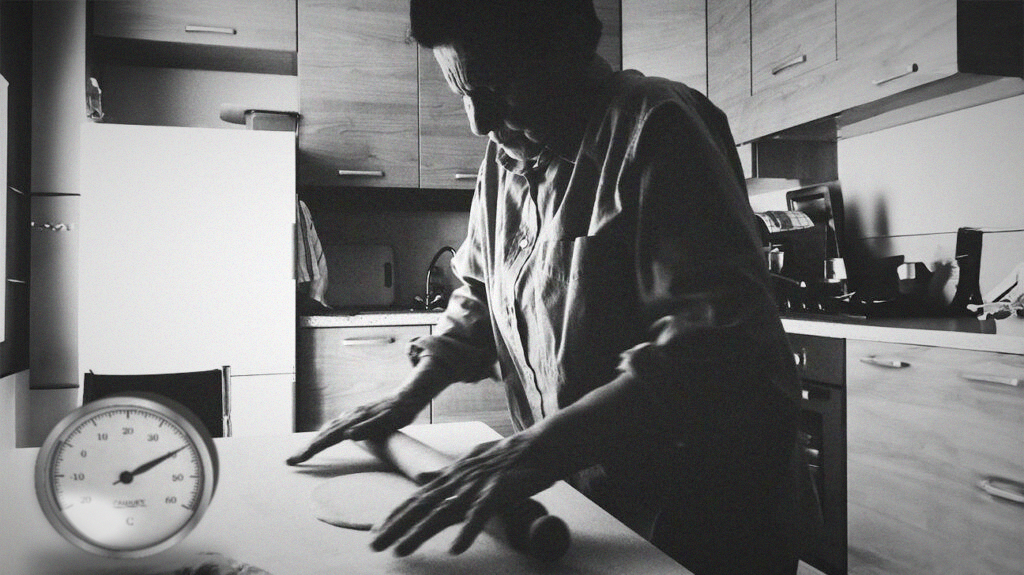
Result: 40,°C
